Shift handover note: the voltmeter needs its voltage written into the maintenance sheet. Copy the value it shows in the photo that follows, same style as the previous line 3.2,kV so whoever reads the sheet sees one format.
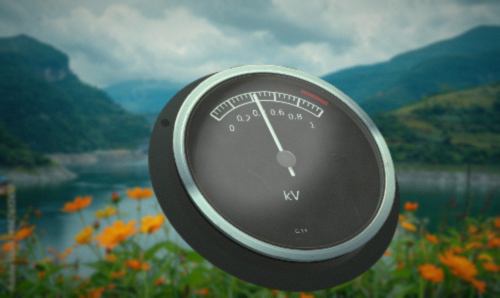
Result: 0.4,kV
